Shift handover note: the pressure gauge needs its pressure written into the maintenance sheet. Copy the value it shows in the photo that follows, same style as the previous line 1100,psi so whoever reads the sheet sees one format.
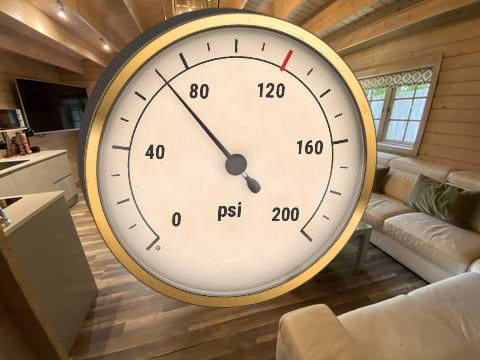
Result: 70,psi
